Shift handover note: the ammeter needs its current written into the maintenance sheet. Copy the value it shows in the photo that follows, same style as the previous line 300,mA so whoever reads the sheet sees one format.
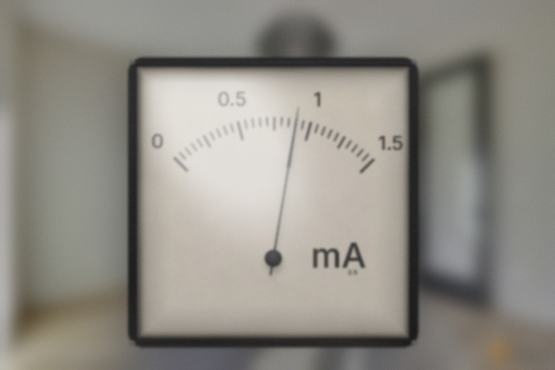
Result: 0.9,mA
